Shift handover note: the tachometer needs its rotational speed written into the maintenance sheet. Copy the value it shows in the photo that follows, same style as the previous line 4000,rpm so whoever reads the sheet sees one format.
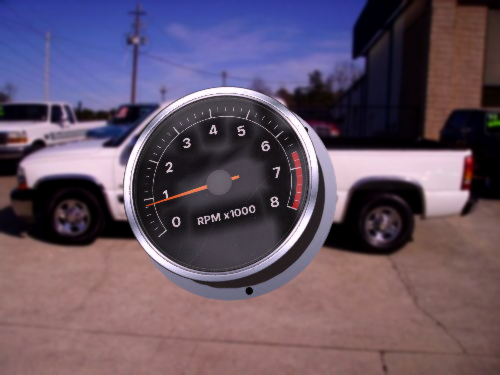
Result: 800,rpm
